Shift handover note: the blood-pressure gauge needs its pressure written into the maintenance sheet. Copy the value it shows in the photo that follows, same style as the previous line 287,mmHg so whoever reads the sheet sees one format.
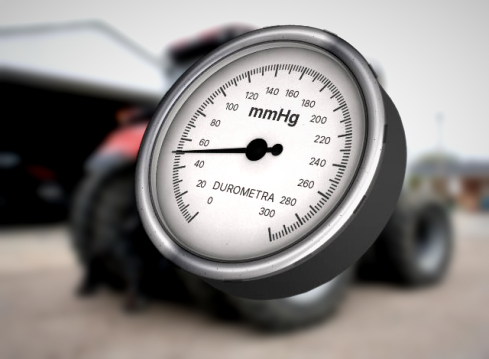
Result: 50,mmHg
